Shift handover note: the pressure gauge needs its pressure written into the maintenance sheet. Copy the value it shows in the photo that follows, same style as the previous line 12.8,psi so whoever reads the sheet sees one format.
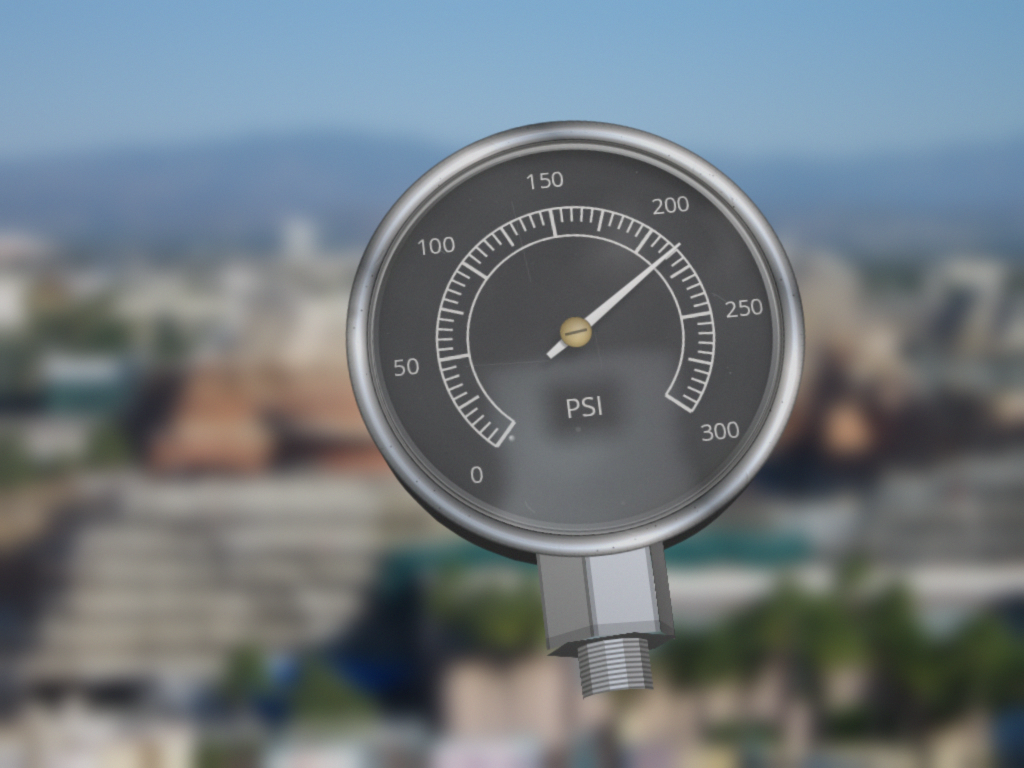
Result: 215,psi
